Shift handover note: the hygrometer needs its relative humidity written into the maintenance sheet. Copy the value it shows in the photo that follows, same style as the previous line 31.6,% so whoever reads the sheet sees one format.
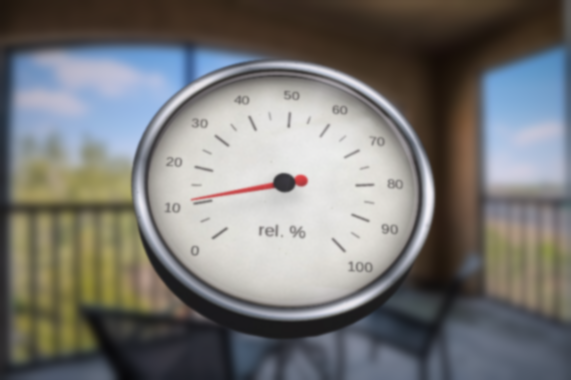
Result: 10,%
